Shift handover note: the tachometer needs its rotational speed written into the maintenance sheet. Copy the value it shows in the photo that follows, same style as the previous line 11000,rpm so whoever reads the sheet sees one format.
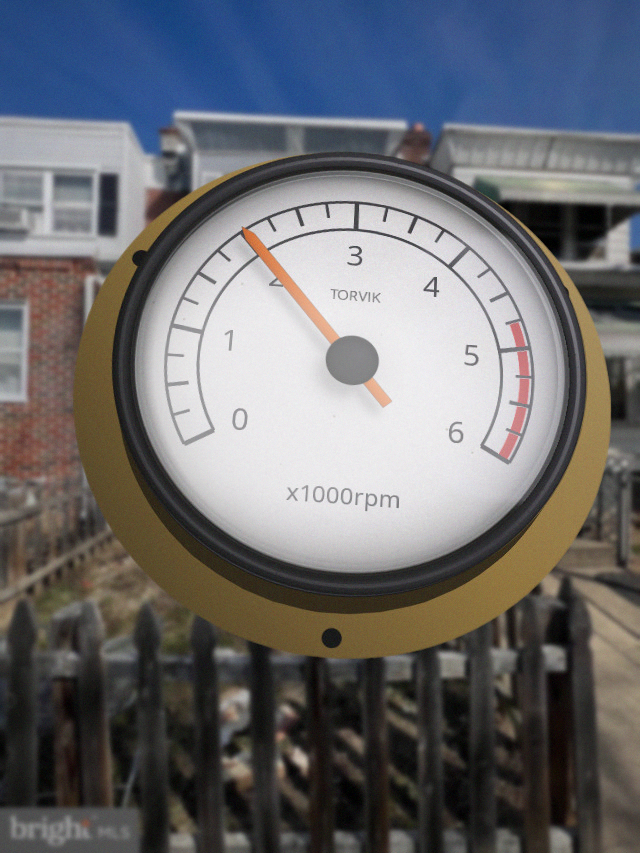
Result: 2000,rpm
